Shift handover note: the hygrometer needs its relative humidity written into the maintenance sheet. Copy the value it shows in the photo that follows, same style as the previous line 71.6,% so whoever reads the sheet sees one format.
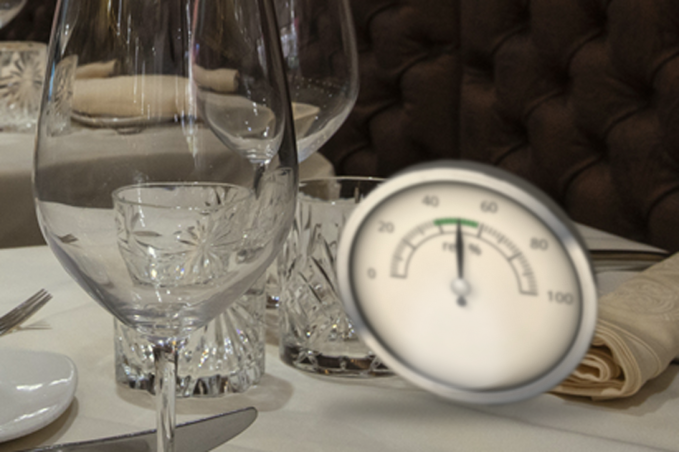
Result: 50,%
